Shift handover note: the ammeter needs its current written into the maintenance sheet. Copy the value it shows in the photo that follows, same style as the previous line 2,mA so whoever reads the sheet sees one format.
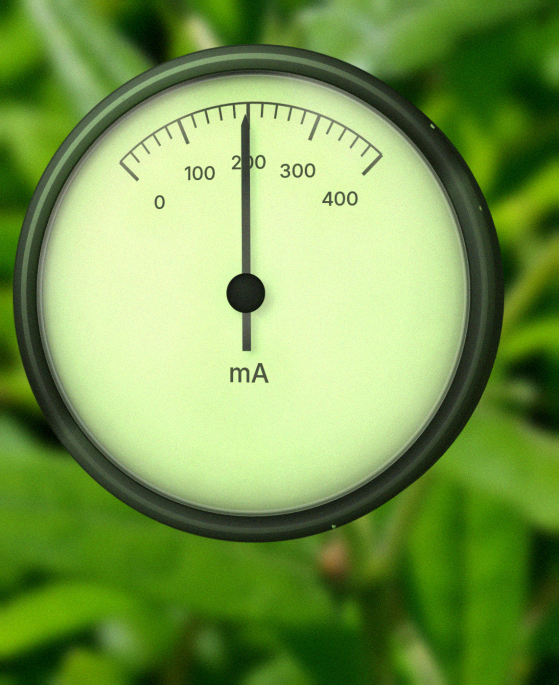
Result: 200,mA
